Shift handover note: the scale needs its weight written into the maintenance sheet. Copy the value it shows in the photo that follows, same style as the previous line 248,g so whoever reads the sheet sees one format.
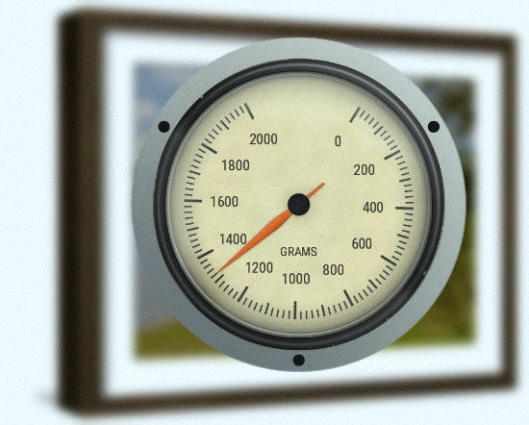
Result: 1320,g
